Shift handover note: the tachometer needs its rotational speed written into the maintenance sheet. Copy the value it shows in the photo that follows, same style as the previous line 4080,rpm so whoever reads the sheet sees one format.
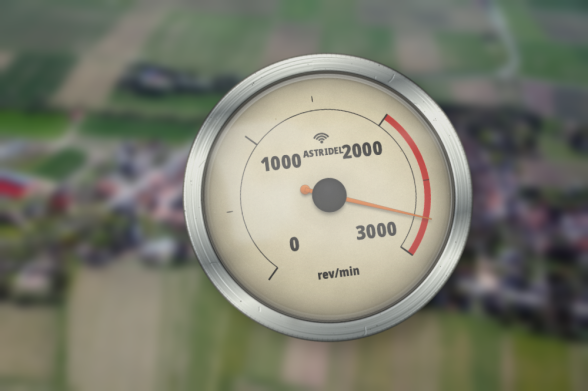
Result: 2750,rpm
